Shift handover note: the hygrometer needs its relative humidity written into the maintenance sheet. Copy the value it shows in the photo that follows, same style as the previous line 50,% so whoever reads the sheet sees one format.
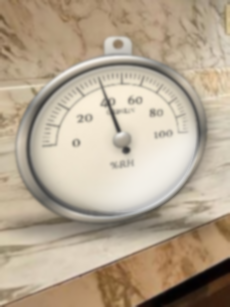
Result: 40,%
